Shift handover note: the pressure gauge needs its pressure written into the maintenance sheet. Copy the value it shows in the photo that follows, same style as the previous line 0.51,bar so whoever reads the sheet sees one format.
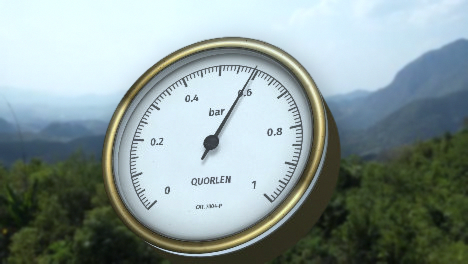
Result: 0.6,bar
